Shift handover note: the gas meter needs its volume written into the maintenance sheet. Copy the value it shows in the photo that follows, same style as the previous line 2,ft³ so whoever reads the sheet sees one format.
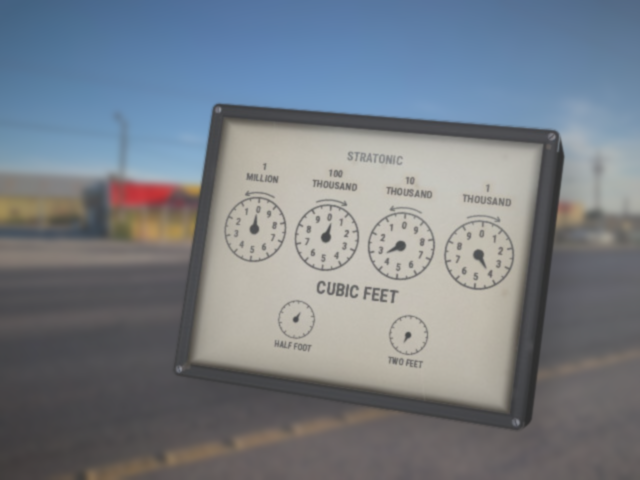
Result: 3400,ft³
